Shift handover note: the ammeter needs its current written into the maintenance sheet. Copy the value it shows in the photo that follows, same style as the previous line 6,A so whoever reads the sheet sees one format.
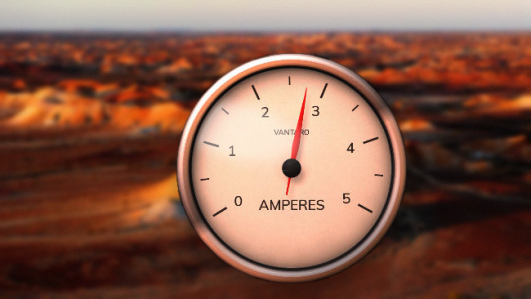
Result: 2.75,A
